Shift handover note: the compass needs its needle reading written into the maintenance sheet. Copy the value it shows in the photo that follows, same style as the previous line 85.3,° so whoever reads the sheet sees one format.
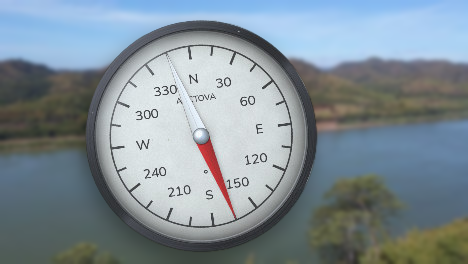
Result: 165,°
